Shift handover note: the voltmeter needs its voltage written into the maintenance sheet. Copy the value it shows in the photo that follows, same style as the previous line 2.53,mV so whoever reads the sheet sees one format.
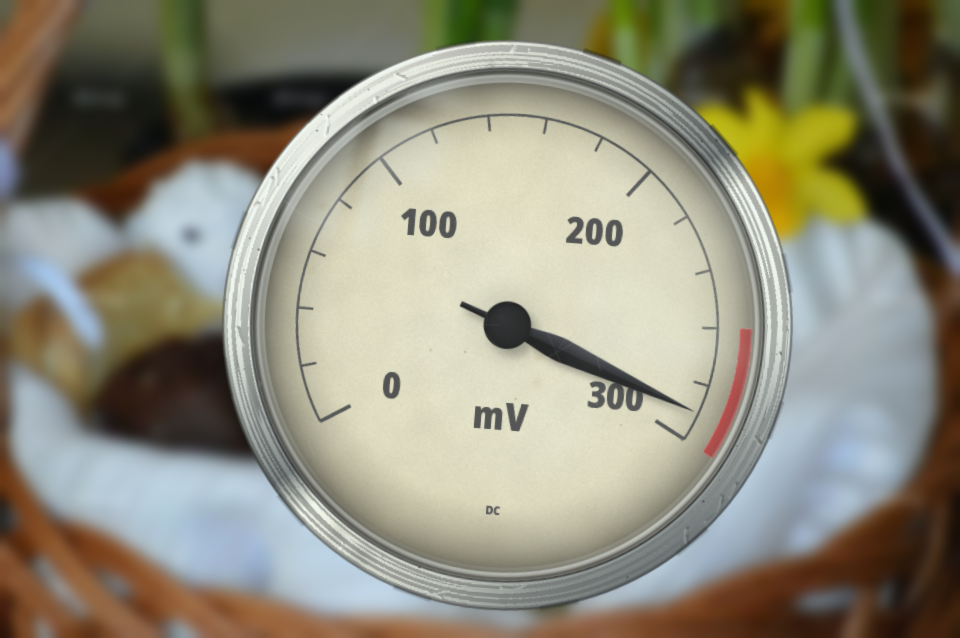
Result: 290,mV
